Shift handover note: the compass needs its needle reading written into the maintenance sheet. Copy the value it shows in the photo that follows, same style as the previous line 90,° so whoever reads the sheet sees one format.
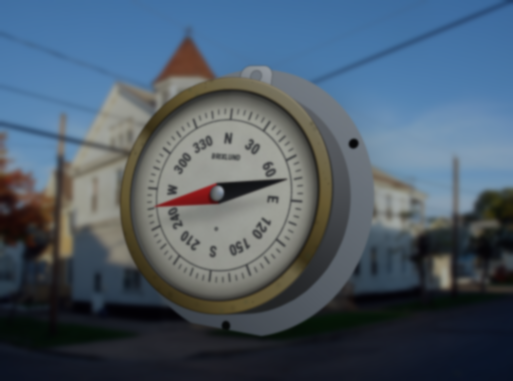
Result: 255,°
